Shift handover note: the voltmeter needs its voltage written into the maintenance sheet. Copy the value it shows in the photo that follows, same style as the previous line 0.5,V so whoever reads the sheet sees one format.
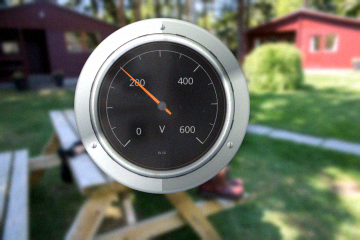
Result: 200,V
